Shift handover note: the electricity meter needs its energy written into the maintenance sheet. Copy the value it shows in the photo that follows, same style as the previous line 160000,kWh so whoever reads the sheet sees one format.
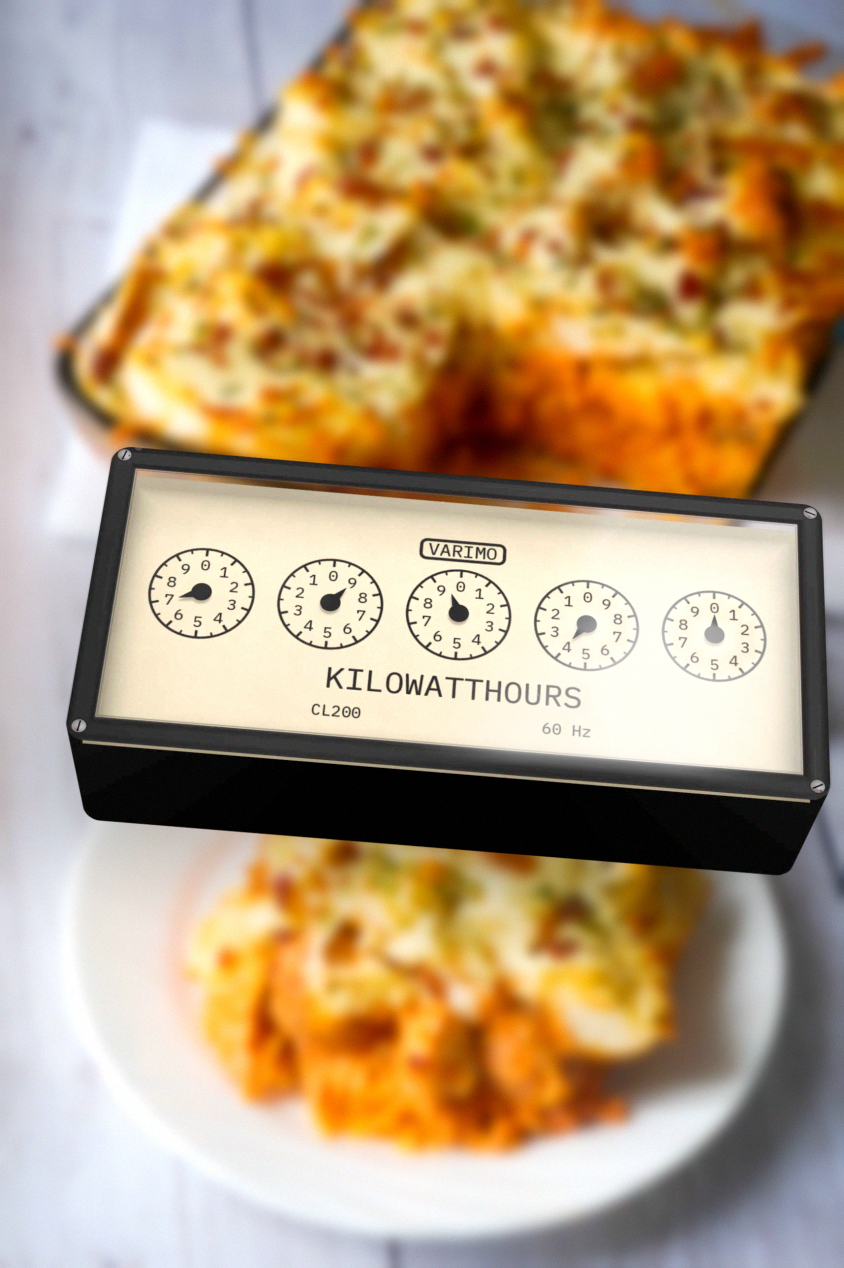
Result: 68940,kWh
